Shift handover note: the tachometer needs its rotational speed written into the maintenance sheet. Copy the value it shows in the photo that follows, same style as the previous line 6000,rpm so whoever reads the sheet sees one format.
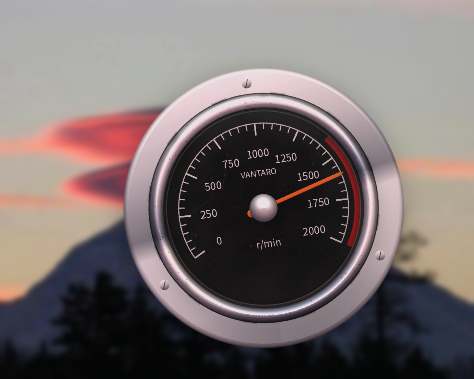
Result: 1600,rpm
